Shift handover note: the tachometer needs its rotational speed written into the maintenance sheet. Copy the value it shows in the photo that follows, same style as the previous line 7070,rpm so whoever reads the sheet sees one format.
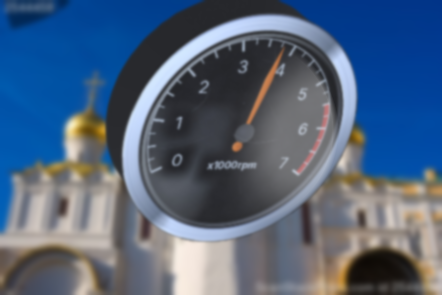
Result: 3750,rpm
